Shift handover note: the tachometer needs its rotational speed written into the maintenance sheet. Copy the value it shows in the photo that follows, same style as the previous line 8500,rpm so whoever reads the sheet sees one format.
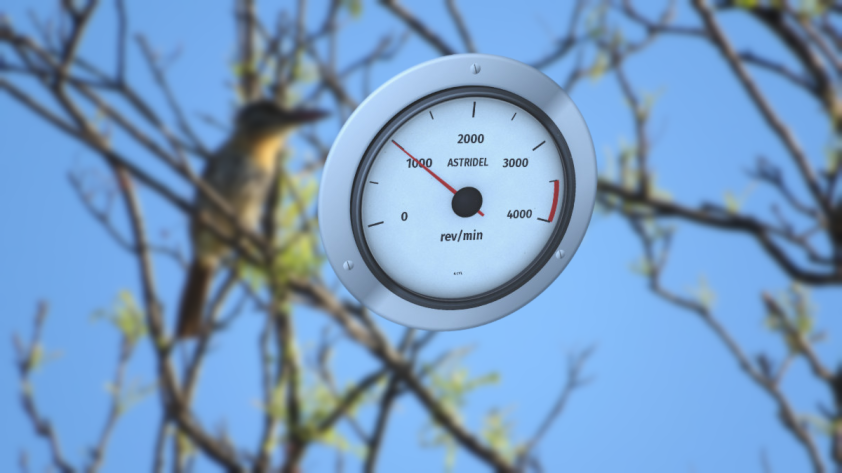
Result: 1000,rpm
